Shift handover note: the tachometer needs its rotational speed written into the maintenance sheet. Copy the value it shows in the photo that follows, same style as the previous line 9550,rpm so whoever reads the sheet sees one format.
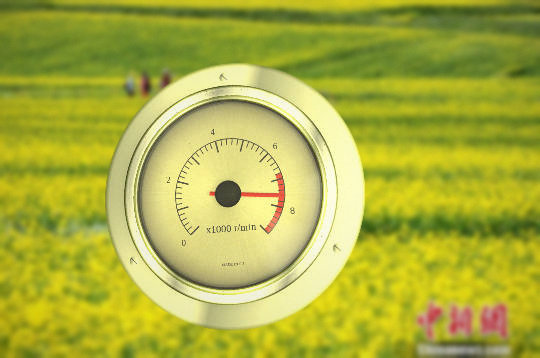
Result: 7600,rpm
